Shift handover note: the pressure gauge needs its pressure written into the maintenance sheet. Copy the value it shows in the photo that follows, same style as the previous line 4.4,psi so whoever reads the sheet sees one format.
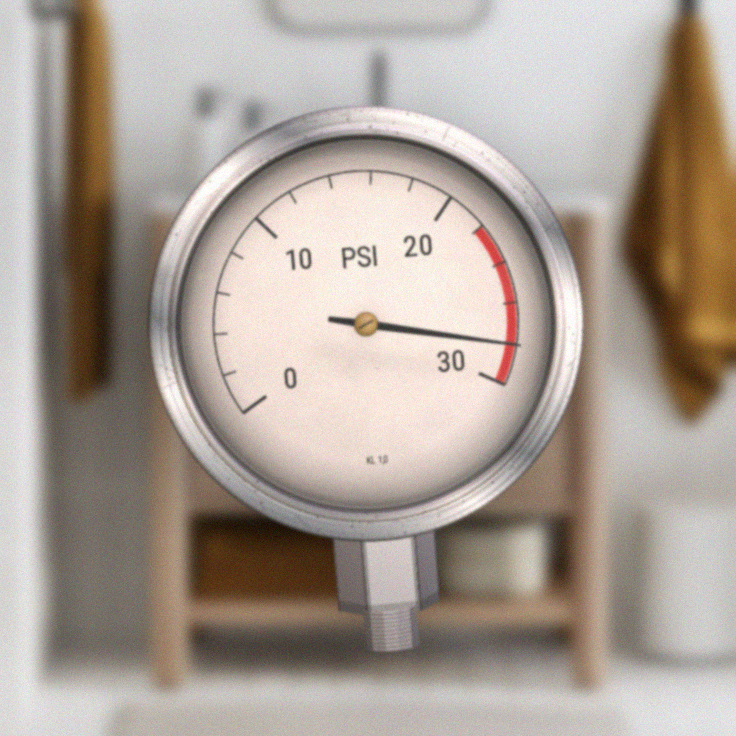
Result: 28,psi
